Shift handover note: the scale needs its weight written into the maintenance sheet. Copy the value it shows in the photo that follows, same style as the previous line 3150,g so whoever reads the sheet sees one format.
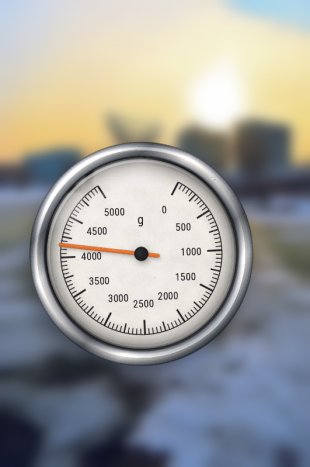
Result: 4150,g
